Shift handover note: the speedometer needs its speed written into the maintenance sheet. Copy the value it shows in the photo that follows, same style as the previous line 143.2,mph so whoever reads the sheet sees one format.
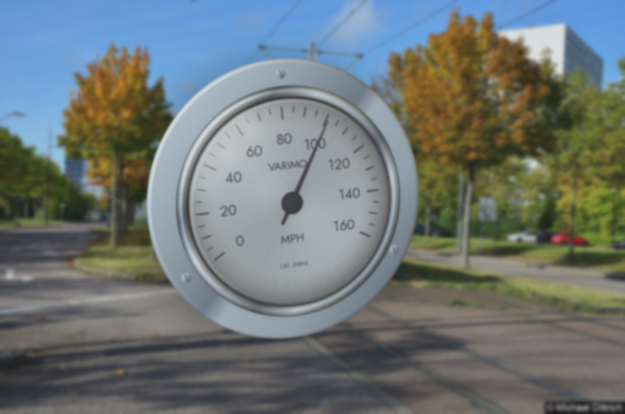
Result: 100,mph
